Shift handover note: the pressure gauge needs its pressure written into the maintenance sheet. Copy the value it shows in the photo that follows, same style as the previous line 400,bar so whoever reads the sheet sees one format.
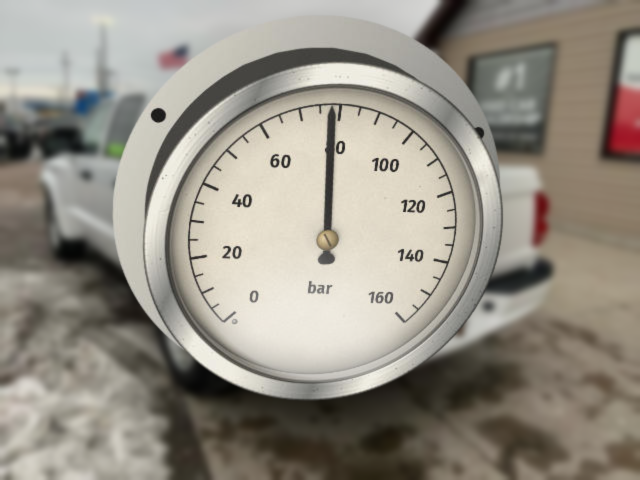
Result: 77.5,bar
